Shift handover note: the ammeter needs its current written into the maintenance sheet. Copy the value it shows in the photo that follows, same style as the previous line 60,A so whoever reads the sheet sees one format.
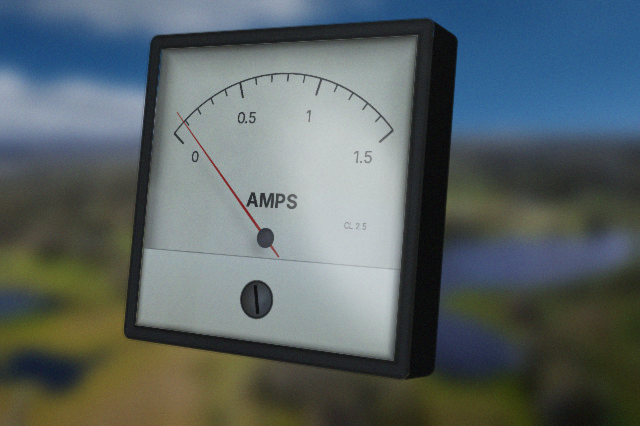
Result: 0.1,A
